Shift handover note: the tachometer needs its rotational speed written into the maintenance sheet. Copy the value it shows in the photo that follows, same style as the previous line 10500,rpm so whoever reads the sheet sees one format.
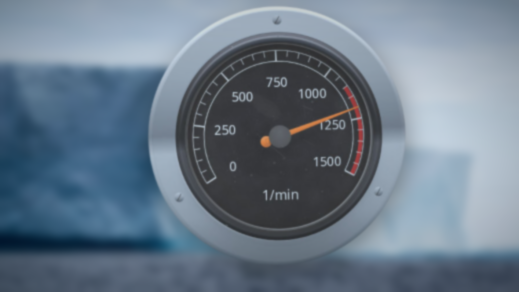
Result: 1200,rpm
